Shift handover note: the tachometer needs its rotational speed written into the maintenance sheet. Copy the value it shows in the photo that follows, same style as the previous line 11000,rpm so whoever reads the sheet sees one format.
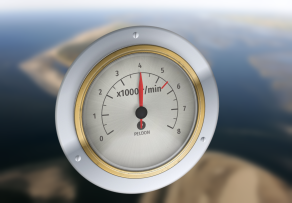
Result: 4000,rpm
